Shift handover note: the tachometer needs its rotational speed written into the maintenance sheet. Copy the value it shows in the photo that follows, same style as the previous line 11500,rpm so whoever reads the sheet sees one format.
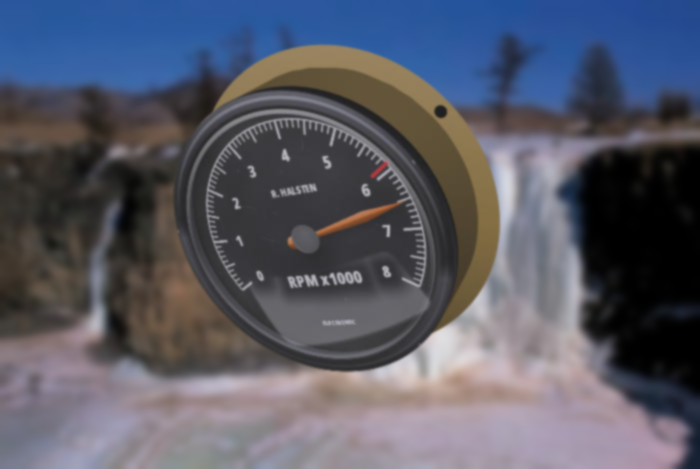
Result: 6500,rpm
